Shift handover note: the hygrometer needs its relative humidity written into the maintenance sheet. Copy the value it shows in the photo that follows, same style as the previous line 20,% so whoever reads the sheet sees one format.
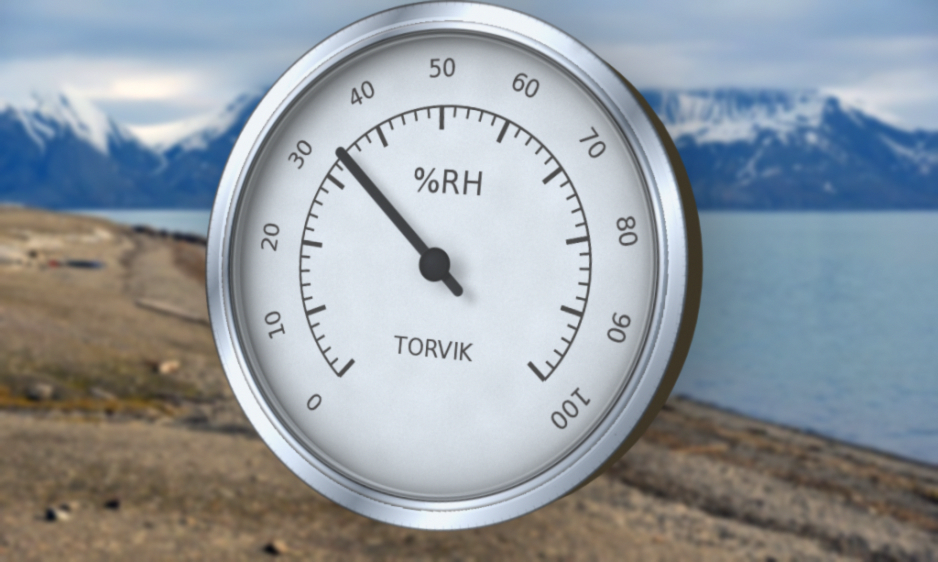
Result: 34,%
